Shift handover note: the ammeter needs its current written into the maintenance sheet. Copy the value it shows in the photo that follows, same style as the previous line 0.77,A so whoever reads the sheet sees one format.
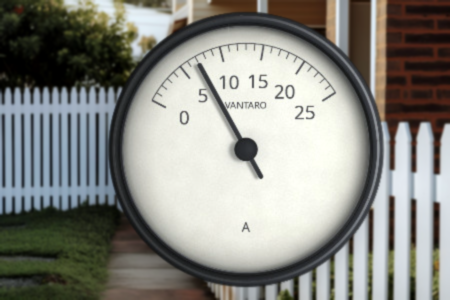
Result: 7,A
